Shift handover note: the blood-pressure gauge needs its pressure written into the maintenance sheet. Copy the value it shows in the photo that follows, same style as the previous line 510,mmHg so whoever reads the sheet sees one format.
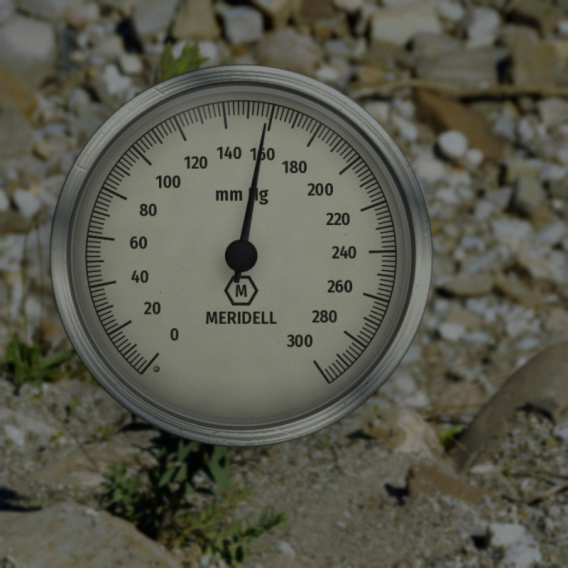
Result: 158,mmHg
